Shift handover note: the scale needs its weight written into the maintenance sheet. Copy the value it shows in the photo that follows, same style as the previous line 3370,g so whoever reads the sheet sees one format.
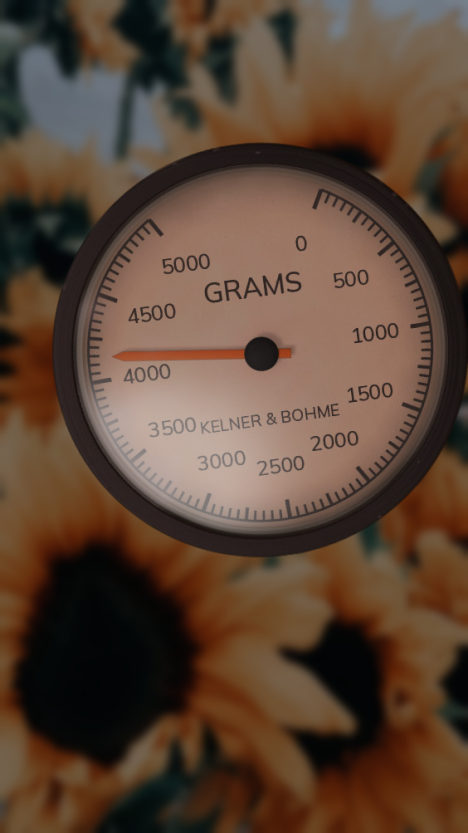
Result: 4150,g
